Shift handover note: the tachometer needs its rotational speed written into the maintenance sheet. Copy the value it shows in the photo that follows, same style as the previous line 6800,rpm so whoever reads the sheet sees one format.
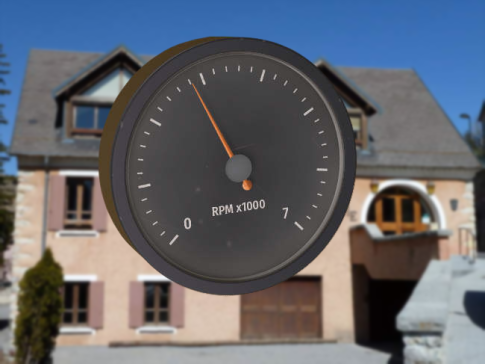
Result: 2800,rpm
